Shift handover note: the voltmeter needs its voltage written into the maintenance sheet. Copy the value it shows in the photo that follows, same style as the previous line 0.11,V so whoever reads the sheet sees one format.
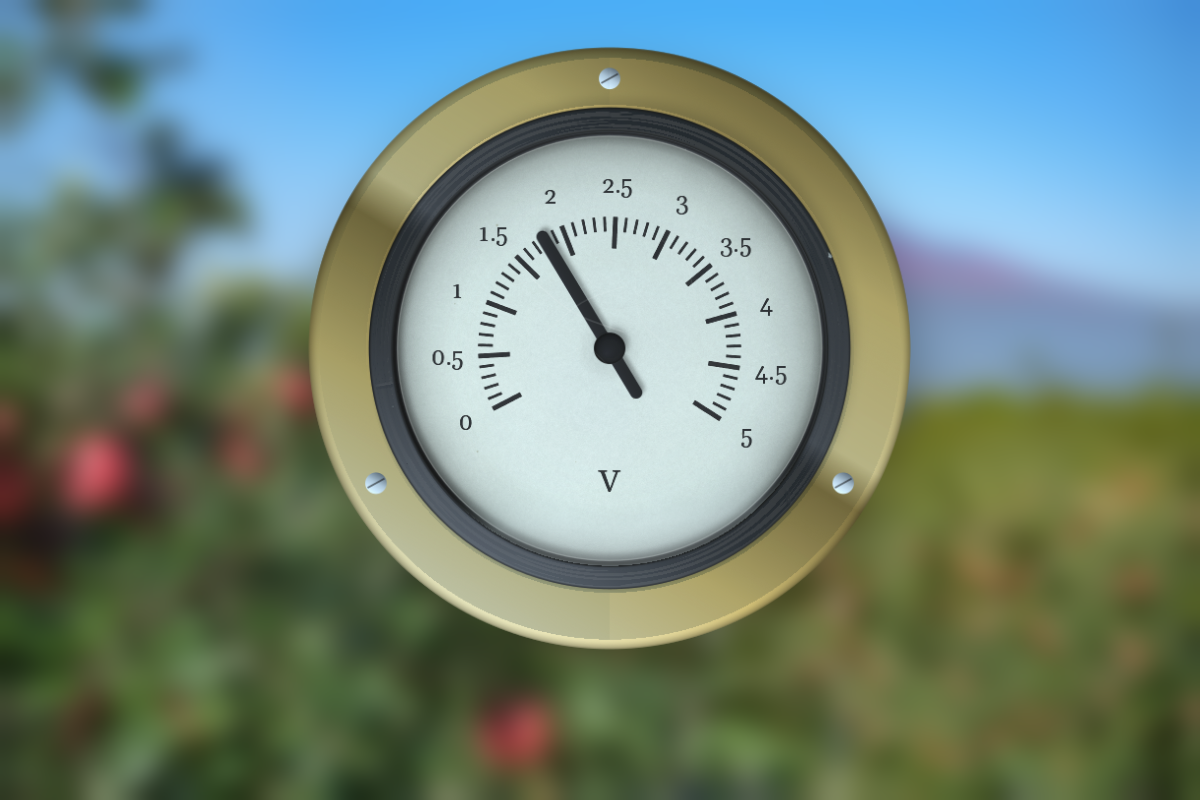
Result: 1.8,V
